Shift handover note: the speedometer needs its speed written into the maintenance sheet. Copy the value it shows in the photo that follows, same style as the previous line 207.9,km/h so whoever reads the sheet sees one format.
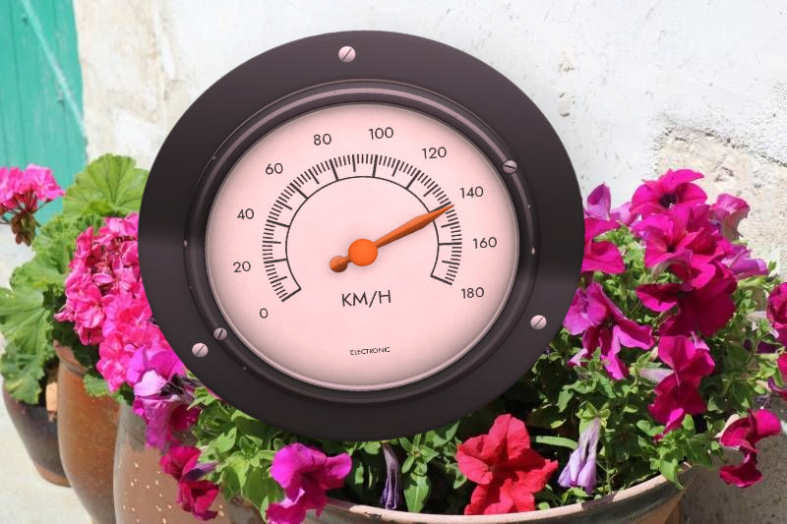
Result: 140,km/h
